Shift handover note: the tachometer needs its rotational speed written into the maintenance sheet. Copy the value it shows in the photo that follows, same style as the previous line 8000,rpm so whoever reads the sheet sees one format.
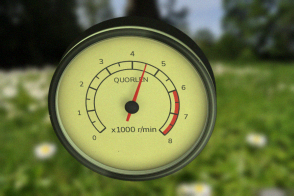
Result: 4500,rpm
